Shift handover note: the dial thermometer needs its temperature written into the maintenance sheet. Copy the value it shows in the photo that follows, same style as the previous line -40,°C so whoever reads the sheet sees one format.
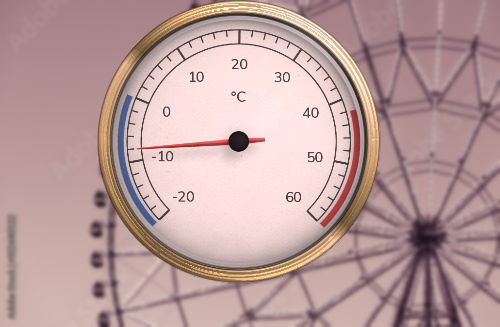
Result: -8,°C
